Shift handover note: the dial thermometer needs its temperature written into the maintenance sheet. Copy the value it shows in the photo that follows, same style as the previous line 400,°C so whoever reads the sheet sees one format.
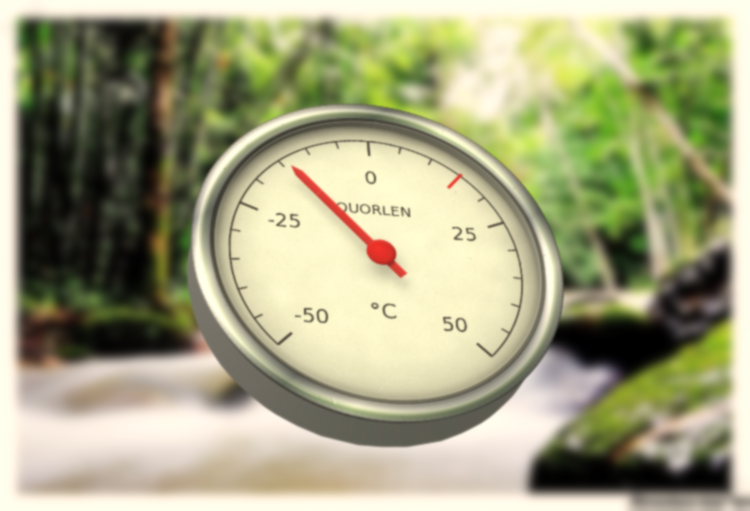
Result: -15,°C
